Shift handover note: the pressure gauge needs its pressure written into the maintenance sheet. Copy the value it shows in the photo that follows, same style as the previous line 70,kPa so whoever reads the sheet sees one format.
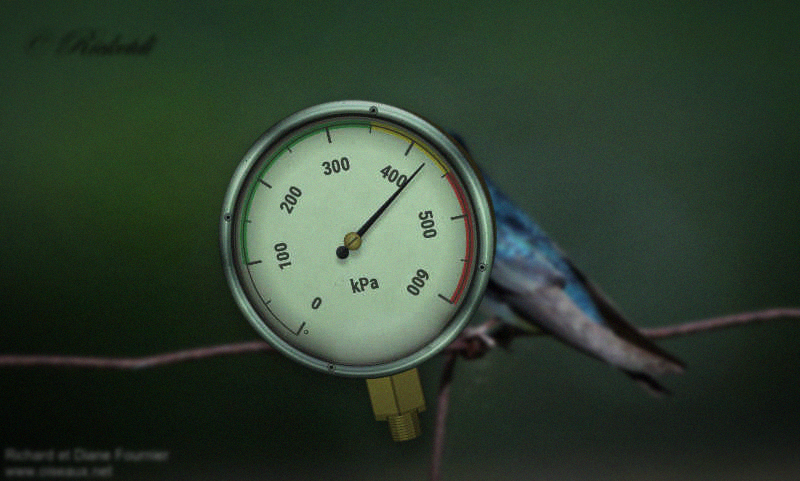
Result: 425,kPa
